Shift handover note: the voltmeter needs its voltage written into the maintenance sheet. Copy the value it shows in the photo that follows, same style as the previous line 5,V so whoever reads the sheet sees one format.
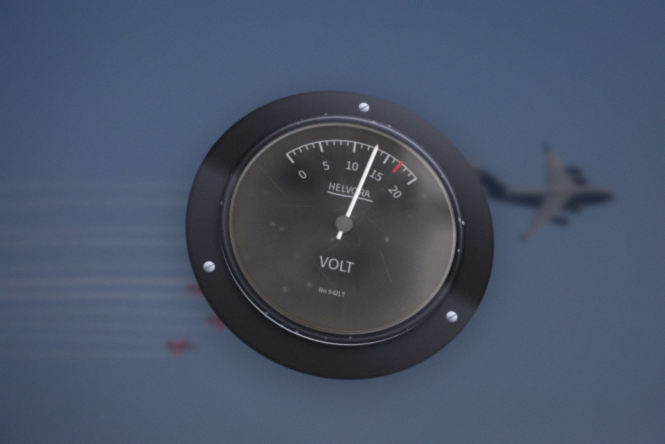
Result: 13,V
